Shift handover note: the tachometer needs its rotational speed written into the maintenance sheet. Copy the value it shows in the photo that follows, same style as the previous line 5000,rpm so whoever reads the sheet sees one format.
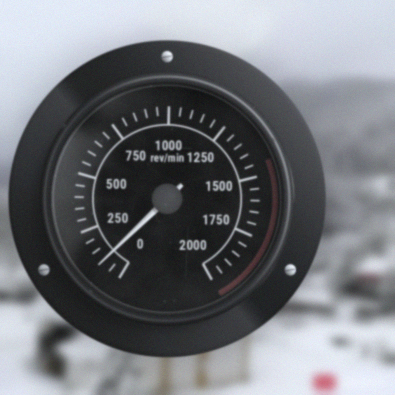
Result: 100,rpm
